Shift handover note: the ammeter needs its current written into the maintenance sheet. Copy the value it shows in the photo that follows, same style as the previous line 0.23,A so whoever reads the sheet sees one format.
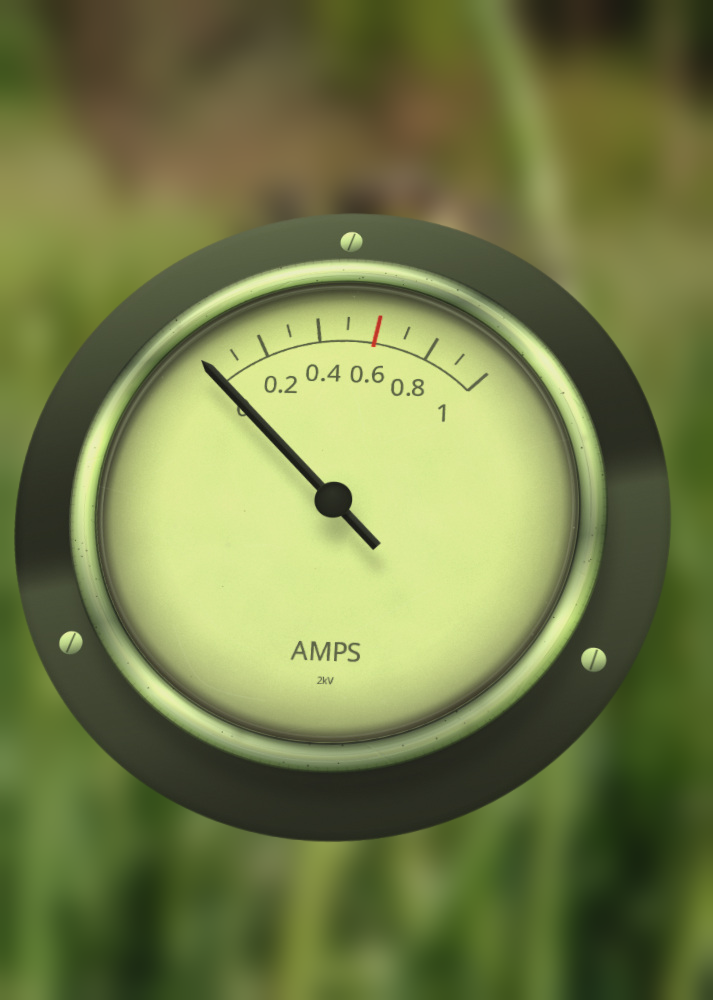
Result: 0,A
